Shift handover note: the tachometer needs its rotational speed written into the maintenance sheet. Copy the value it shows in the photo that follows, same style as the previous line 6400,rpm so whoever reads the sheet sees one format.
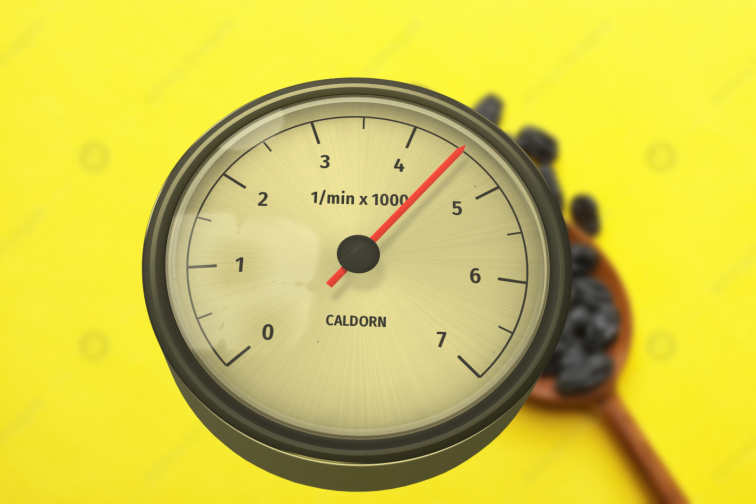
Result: 4500,rpm
